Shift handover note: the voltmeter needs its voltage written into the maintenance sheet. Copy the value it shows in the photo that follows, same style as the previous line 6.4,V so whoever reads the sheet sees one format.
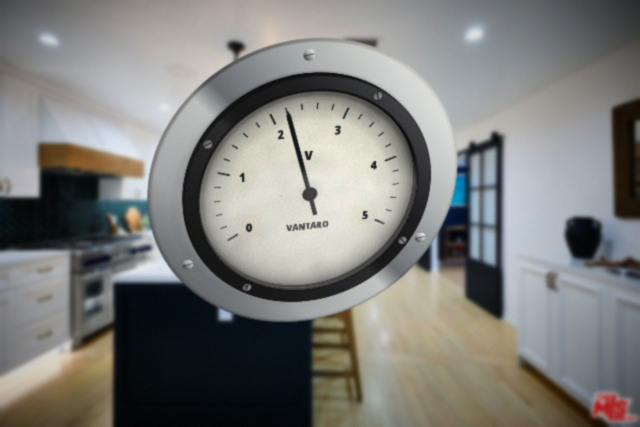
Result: 2.2,V
